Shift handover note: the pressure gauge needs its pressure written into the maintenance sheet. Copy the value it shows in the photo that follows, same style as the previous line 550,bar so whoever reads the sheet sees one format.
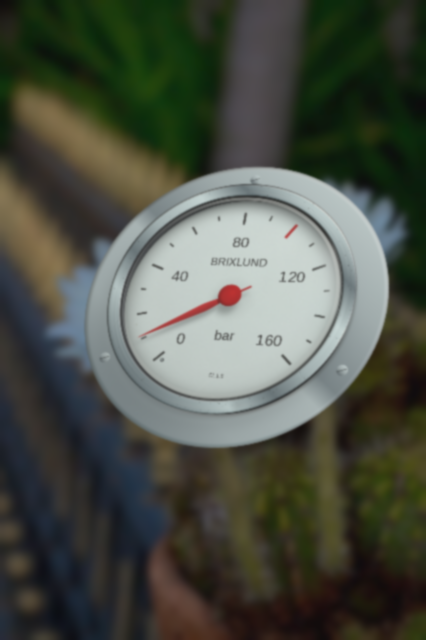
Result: 10,bar
